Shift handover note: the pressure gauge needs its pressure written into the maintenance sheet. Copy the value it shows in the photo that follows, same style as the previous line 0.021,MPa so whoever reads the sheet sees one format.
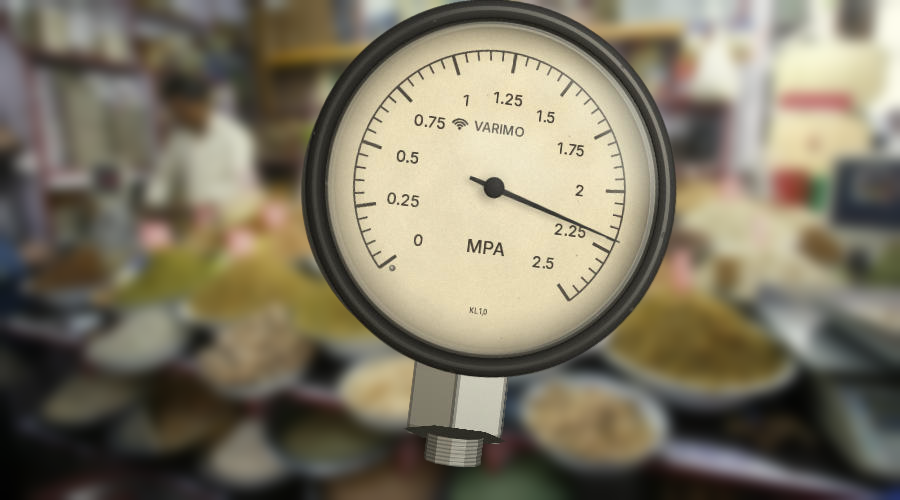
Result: 2.2,MPa
